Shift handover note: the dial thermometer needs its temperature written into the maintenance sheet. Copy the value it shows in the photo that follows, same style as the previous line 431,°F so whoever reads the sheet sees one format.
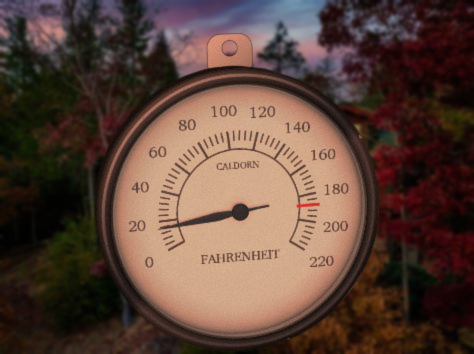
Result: 16,°F
